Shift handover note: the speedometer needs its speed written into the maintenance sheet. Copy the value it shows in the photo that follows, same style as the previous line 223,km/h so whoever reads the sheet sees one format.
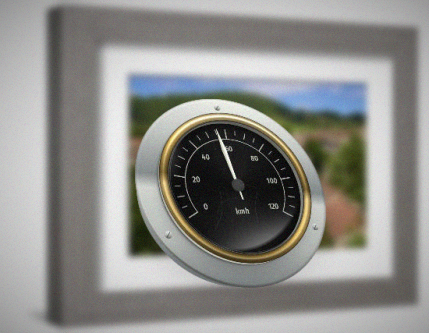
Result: 55,km/h
